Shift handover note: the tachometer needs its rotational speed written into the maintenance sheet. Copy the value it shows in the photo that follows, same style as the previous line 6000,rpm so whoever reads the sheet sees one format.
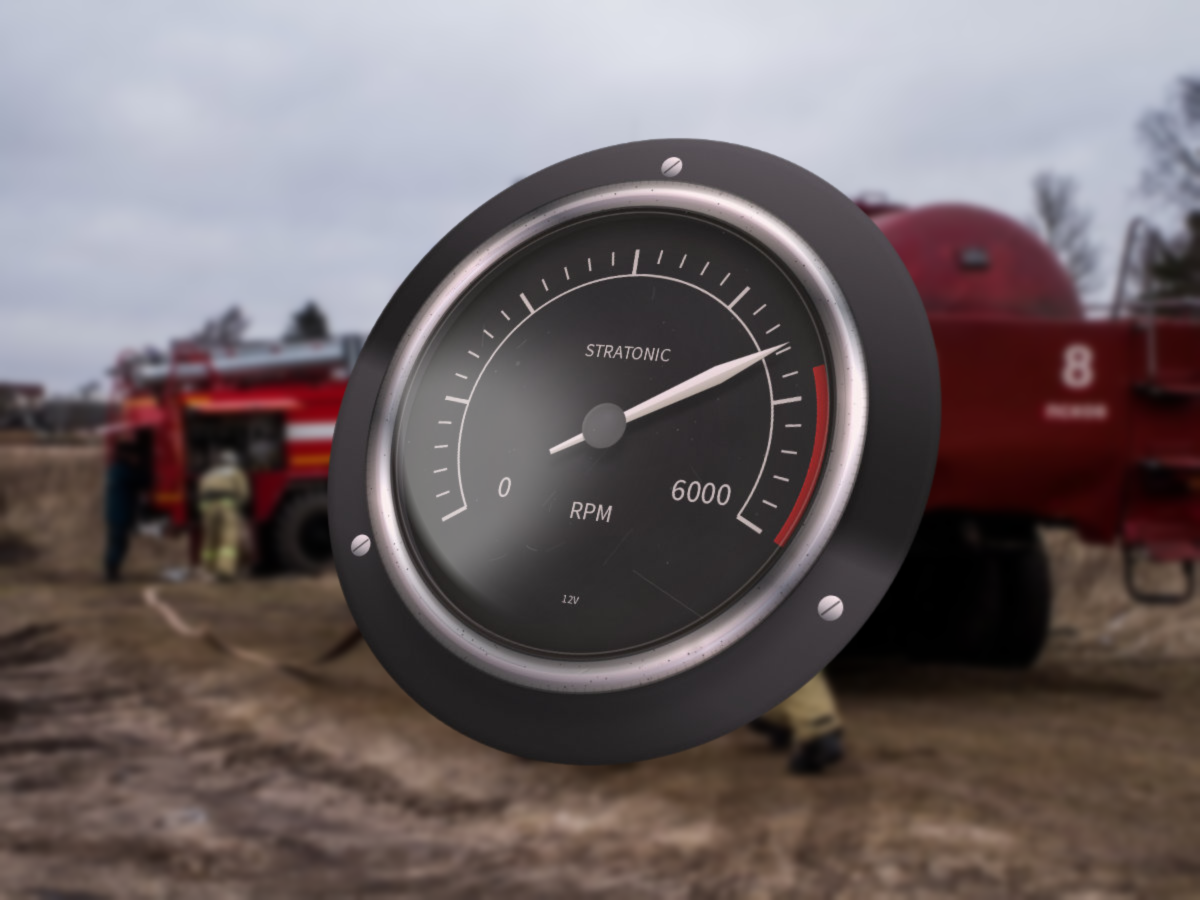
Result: 4600,rpm
